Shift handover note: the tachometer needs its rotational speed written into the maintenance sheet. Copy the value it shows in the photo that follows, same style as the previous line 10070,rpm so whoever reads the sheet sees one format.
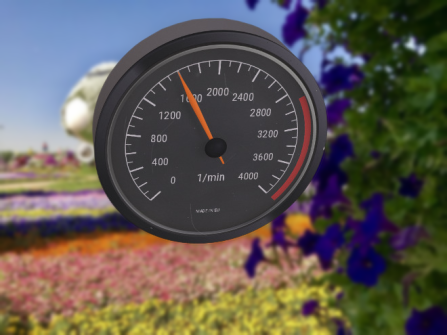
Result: 1600,rpm
